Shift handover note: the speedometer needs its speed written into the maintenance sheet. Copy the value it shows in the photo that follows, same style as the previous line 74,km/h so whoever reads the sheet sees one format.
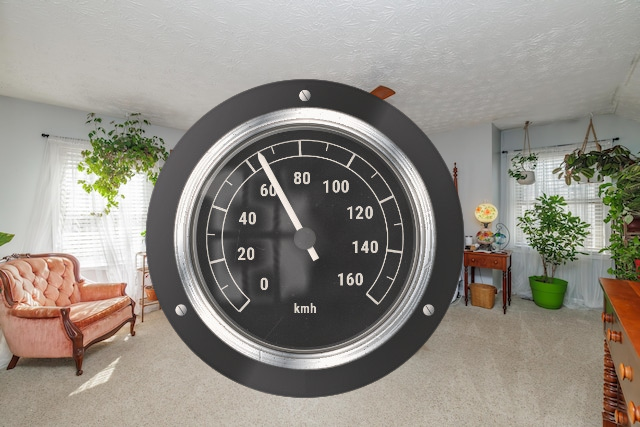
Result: 65,km/h
